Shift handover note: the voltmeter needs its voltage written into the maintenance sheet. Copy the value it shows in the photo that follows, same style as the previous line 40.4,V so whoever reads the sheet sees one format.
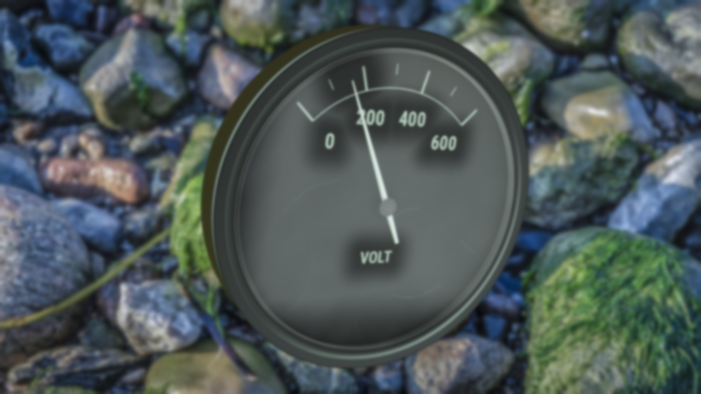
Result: 150,V
